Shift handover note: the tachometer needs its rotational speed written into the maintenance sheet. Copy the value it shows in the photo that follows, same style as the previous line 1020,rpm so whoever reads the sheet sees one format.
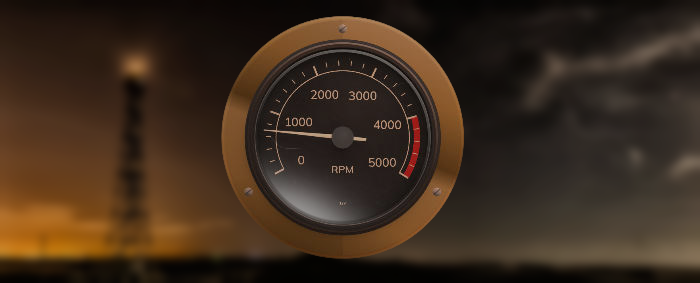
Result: 700,rpm
